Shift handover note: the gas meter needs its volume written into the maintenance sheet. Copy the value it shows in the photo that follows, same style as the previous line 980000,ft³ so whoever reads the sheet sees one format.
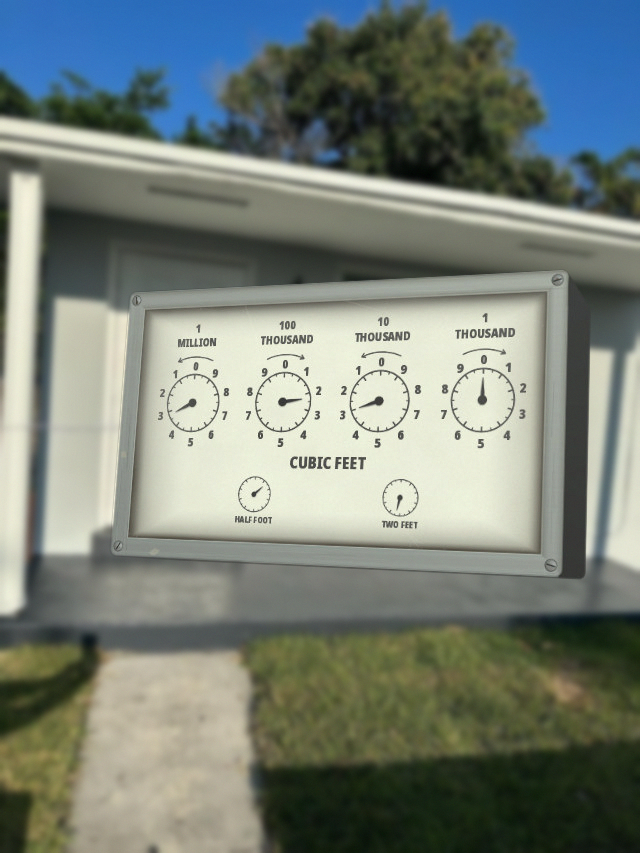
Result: 323000,ft³
